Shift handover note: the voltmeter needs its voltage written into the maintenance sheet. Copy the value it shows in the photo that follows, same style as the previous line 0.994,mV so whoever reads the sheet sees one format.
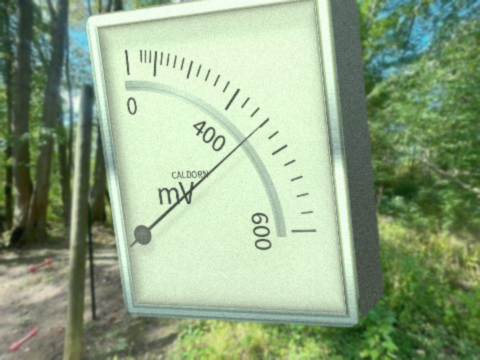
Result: 460,mV
